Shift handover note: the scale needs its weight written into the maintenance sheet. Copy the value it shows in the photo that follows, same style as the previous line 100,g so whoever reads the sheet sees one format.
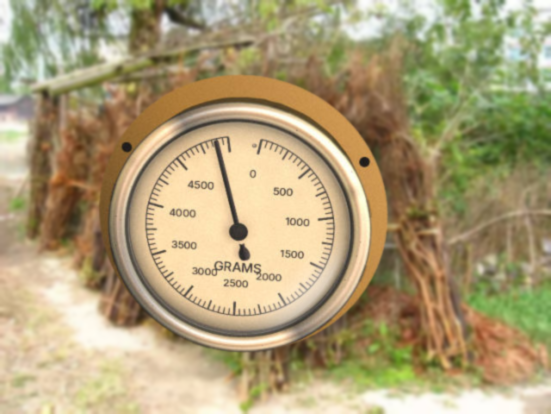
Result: 4900,g
